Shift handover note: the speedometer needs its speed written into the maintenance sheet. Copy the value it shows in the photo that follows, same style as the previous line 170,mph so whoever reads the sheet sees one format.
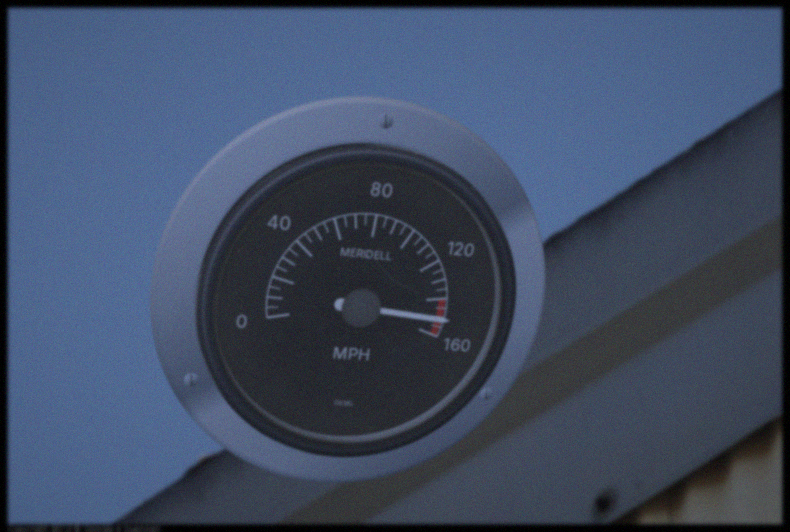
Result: 150,mph
